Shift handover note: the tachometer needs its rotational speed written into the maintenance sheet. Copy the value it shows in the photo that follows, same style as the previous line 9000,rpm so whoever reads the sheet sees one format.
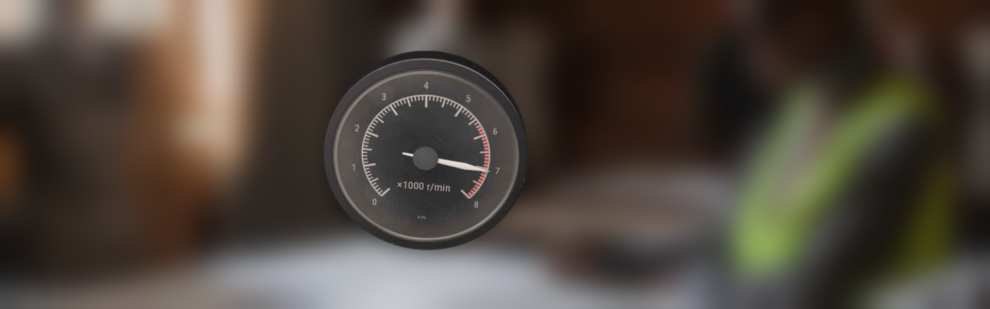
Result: 7000,rpm
